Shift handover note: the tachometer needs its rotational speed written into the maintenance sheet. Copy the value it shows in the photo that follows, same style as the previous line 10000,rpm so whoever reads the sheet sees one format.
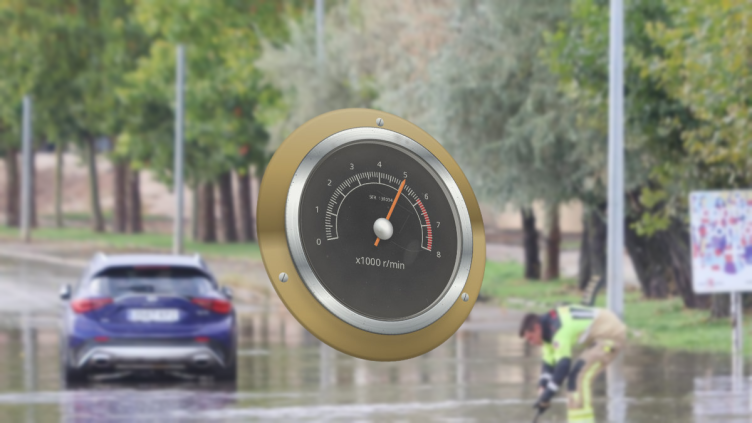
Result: 5000,rpm
